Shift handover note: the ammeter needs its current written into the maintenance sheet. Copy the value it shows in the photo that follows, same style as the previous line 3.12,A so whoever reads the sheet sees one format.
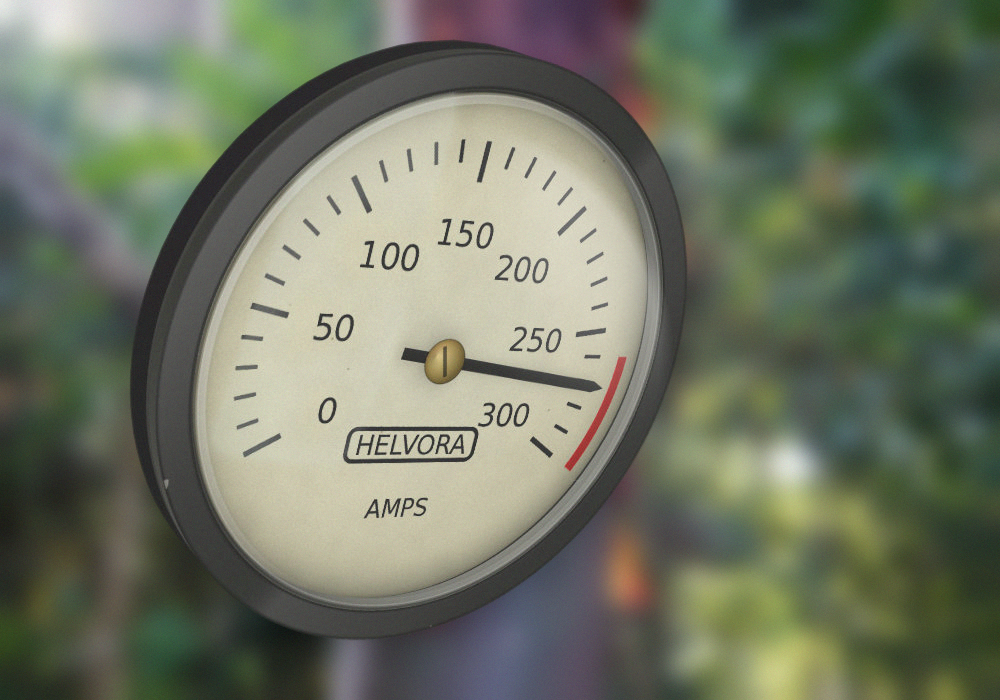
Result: 270,A
